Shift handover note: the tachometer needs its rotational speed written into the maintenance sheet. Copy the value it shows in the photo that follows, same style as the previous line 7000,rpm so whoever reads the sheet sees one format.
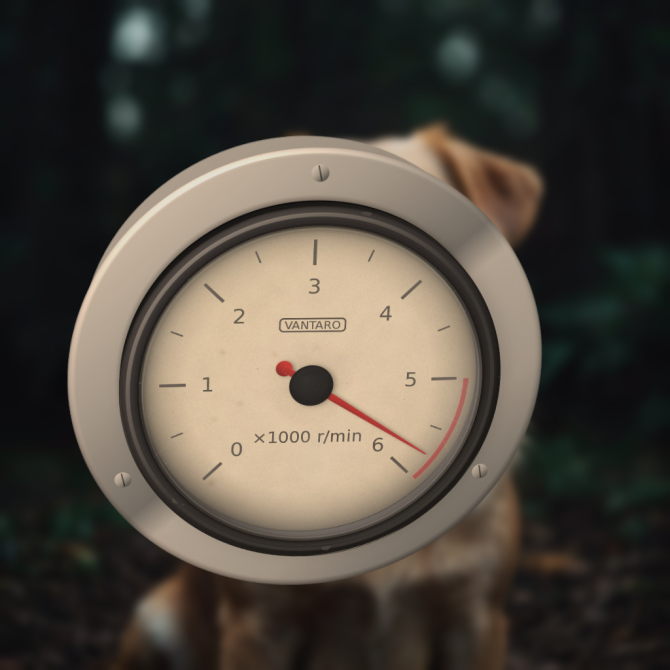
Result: 5750,rpm
